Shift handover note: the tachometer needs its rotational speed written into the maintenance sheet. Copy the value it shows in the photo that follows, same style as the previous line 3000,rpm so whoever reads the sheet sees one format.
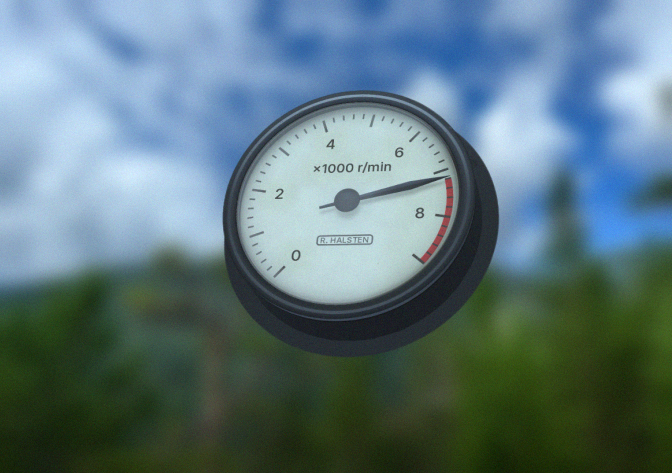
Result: 7200,rpm
